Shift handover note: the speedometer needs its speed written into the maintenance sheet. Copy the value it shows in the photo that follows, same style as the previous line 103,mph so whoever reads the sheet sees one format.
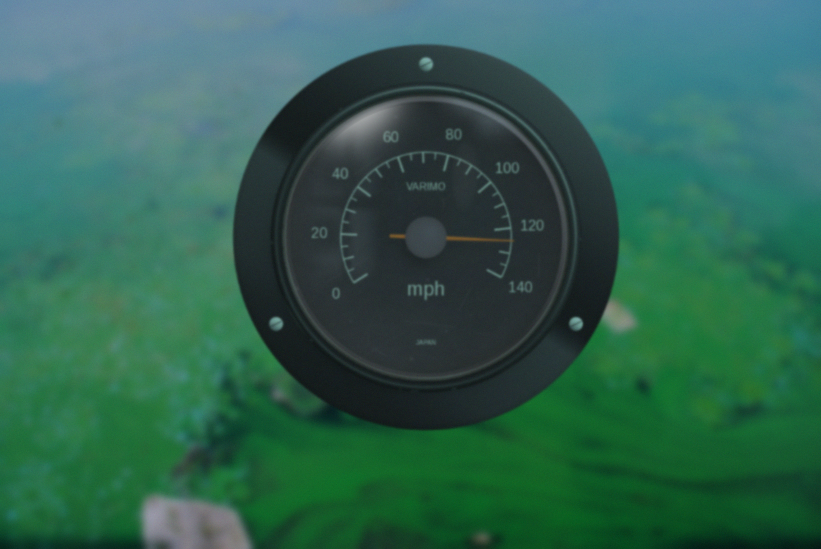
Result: 125,mph
